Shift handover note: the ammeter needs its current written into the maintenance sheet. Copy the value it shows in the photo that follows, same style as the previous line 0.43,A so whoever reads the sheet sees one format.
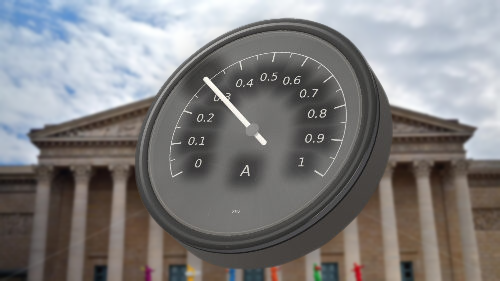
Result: 0.3,A
